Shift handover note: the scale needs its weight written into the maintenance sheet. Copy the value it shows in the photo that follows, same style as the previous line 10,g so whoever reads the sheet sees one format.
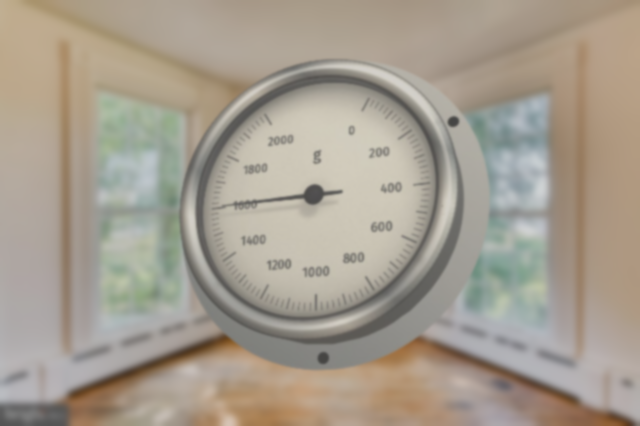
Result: 1600,g
